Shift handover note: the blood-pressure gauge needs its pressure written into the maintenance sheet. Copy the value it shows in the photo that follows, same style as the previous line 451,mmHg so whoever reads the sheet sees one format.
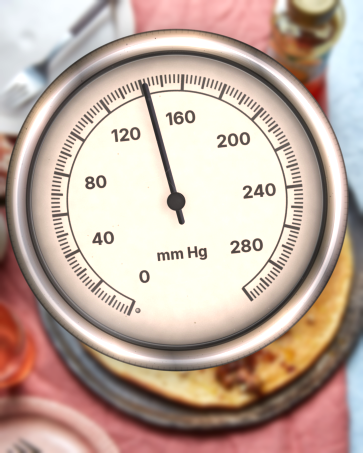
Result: 142,mmHg
